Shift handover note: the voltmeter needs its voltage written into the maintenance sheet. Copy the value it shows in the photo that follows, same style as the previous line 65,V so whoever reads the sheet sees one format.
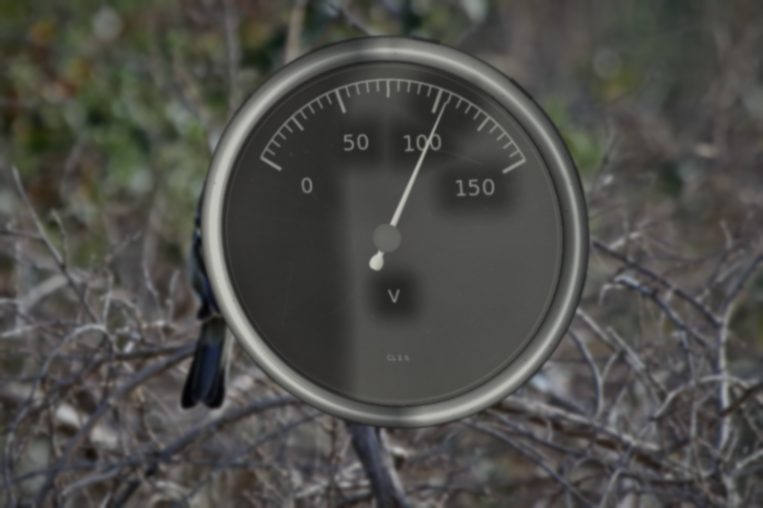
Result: 105,V
